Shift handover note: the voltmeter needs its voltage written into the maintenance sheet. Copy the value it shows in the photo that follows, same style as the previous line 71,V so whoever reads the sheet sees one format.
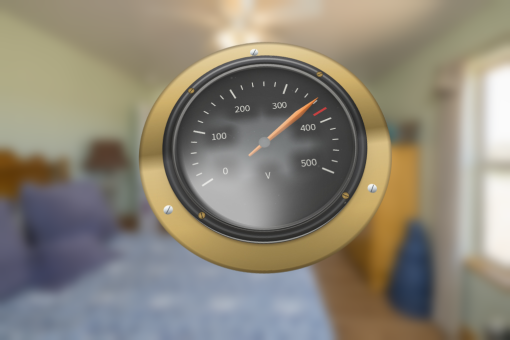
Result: 360,V
